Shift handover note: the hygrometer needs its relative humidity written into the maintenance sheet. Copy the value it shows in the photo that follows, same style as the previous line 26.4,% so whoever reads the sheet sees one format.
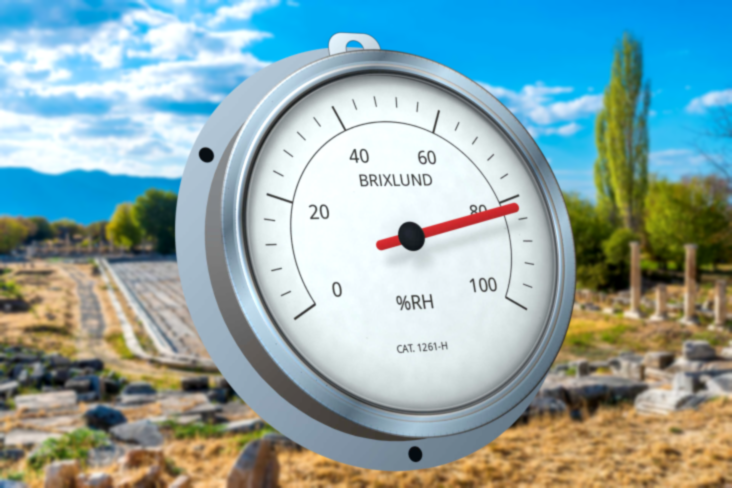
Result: 82,%
